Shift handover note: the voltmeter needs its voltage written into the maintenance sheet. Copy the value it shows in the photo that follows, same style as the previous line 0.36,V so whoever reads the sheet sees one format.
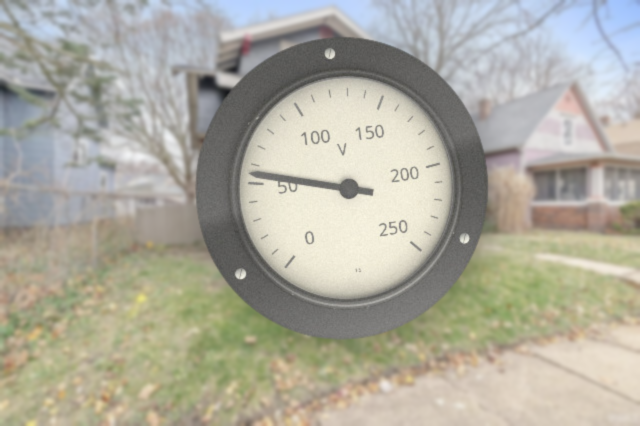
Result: 55,V
